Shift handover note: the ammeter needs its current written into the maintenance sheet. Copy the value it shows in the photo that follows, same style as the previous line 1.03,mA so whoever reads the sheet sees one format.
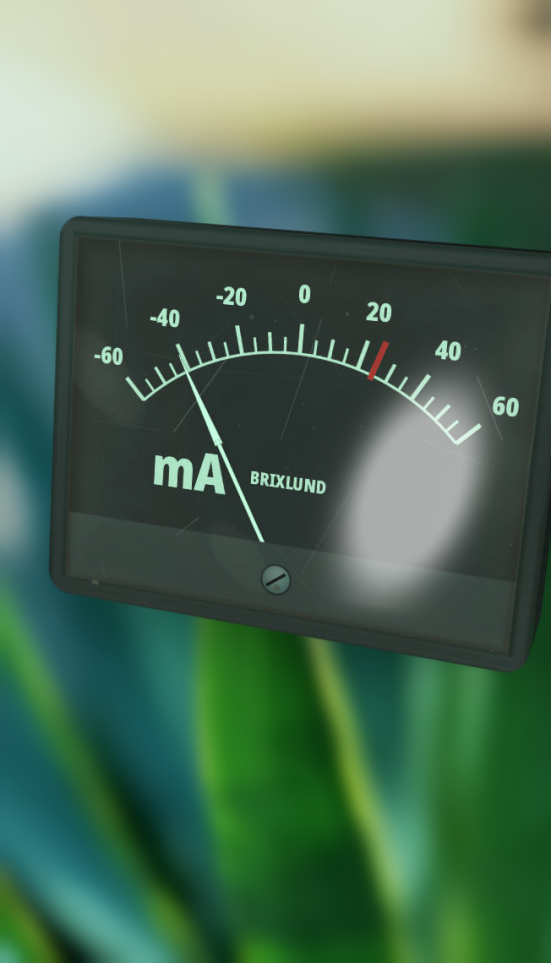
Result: -40,mA
